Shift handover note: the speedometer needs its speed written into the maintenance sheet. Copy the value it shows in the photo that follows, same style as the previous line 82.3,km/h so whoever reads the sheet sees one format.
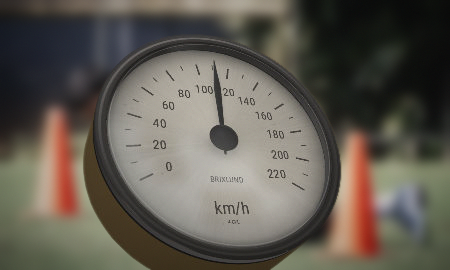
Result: 110,km/h
